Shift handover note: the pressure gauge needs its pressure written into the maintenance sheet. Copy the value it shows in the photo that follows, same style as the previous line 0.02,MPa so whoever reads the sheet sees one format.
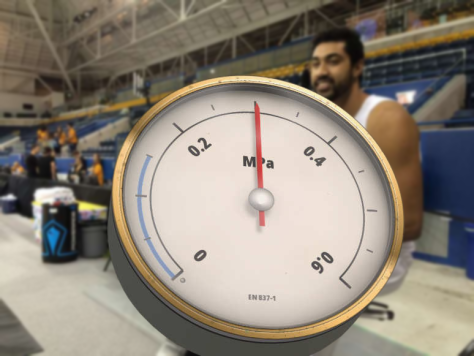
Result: 0.3,MPa
